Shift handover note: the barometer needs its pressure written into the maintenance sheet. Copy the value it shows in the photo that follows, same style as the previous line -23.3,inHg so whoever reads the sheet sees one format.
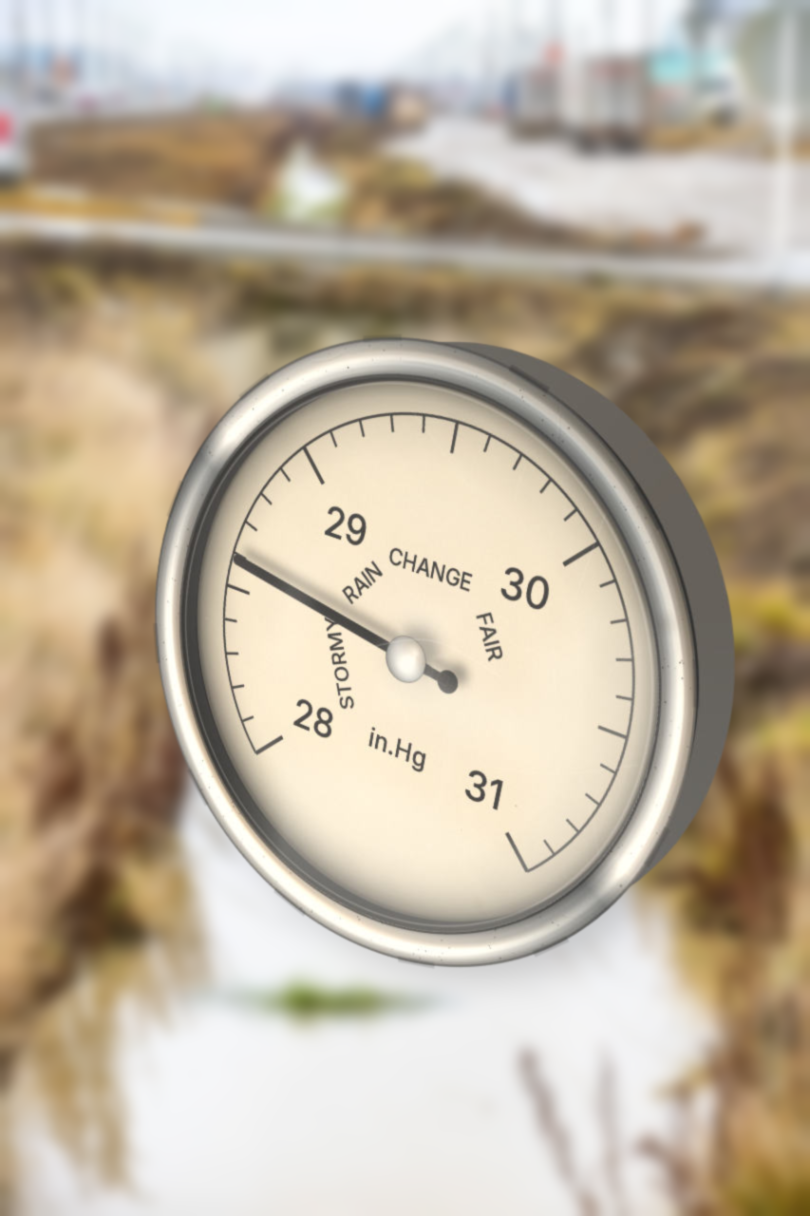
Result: 28.6,inHg
